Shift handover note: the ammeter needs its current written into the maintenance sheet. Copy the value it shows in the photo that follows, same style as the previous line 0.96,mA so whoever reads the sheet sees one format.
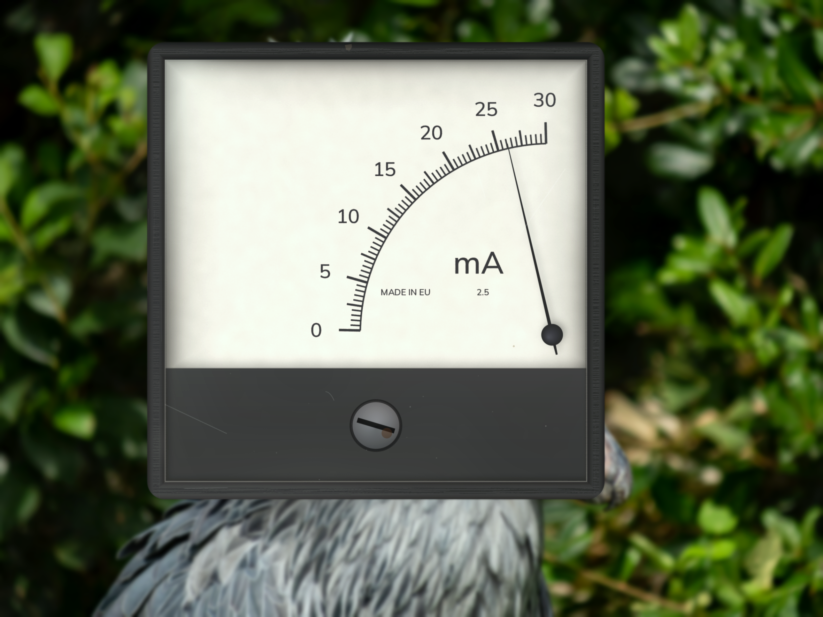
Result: 26,mA
